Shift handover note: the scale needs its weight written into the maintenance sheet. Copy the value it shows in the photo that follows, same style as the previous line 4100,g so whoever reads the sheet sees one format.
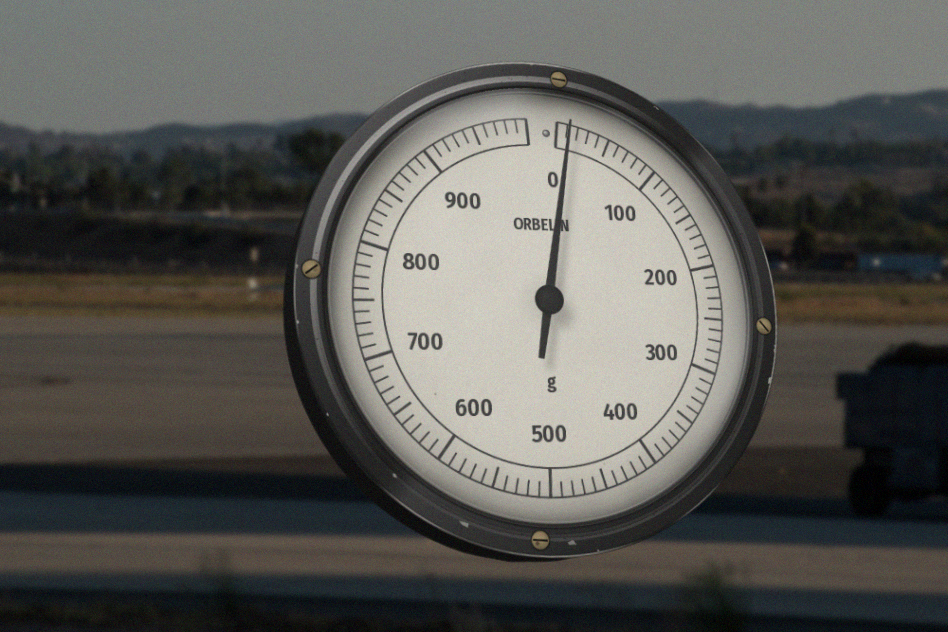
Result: 10,g
